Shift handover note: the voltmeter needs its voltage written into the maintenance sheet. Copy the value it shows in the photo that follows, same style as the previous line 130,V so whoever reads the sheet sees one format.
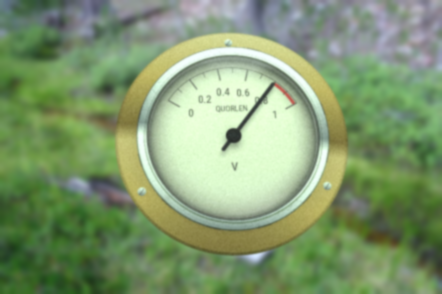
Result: 0.8,V
